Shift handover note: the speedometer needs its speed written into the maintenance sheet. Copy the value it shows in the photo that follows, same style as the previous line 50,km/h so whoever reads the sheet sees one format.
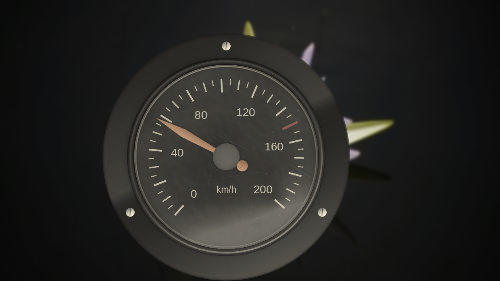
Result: 57.5,km/h
